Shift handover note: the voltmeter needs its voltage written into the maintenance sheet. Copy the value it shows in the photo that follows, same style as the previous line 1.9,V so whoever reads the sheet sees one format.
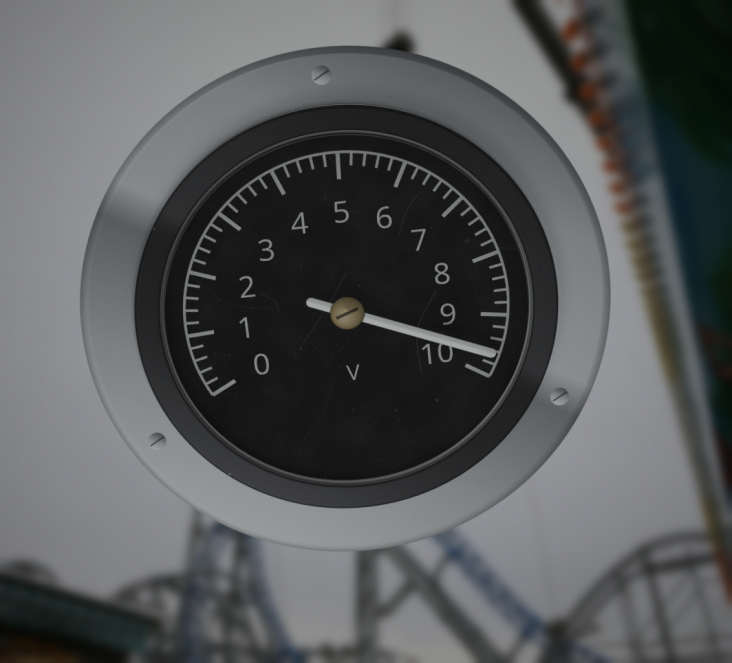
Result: 9.6,V
